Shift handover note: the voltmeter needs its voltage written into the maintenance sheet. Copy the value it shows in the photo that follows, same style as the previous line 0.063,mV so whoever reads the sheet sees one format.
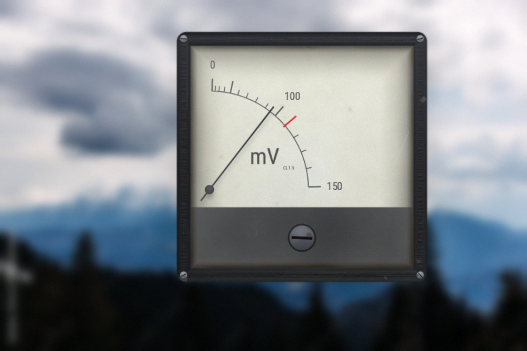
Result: 95,mV
